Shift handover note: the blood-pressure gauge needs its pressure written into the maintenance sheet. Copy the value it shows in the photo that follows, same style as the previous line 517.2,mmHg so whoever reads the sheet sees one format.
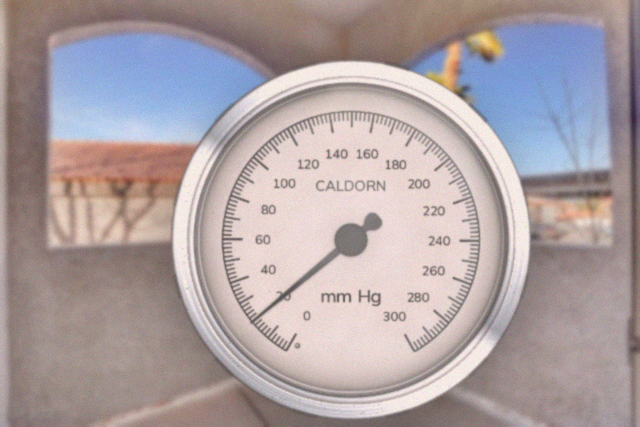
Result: 20,mmHg
